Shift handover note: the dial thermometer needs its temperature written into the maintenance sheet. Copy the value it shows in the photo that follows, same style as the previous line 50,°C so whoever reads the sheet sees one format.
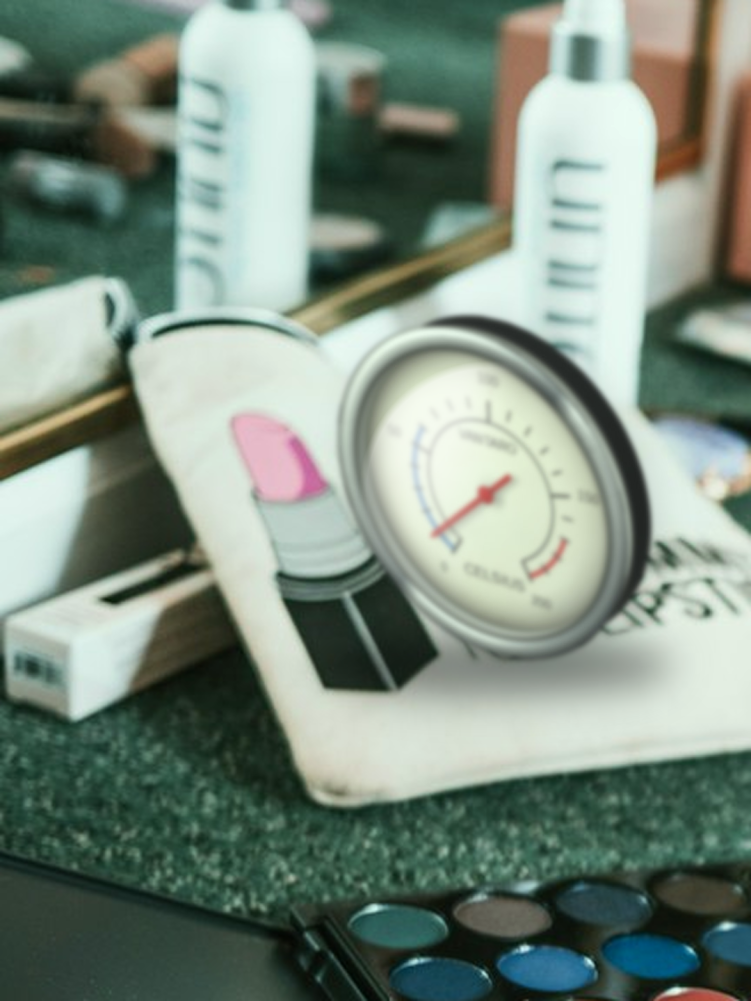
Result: 10,°C
